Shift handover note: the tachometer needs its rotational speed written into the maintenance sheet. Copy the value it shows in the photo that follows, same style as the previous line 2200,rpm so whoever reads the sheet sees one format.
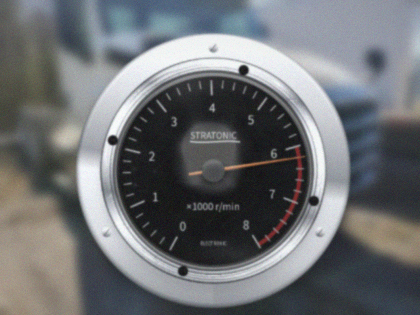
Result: 6200,rpm
